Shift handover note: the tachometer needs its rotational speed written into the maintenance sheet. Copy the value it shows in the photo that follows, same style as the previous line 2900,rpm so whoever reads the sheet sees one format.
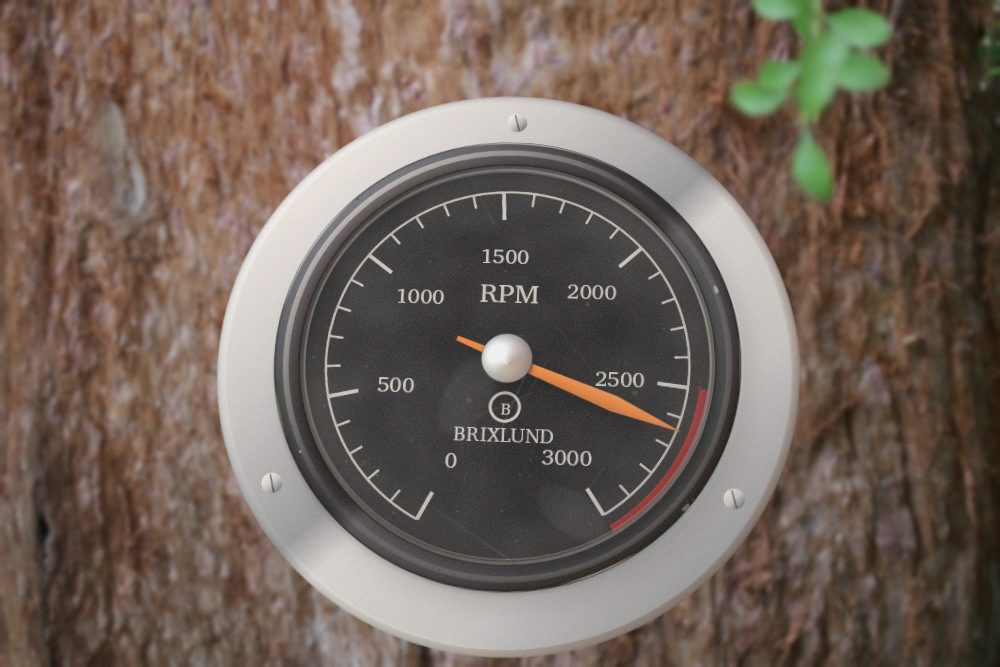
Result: 2650,rpm
